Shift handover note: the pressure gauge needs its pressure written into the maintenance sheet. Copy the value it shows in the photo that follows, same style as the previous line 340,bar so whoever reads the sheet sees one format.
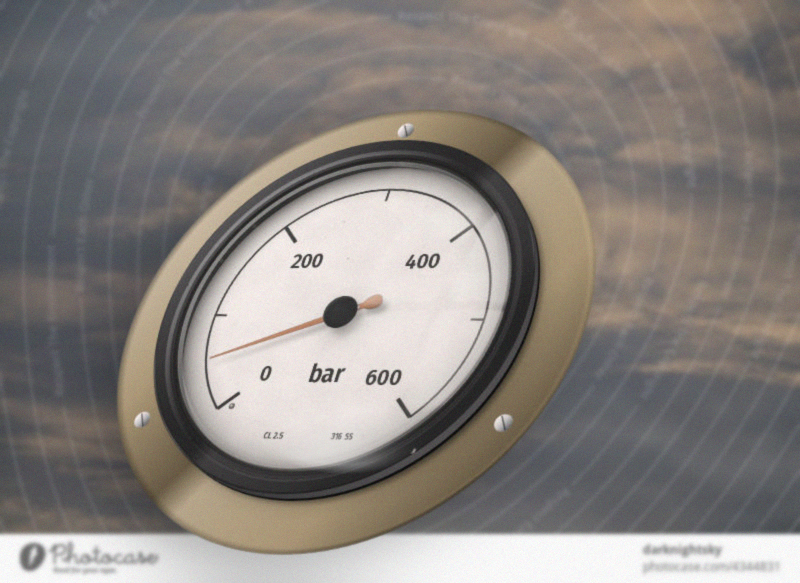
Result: 50,bar
